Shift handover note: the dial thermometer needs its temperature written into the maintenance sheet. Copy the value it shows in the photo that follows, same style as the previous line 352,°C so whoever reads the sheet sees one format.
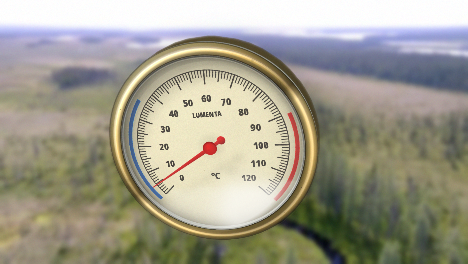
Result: 5,°C
